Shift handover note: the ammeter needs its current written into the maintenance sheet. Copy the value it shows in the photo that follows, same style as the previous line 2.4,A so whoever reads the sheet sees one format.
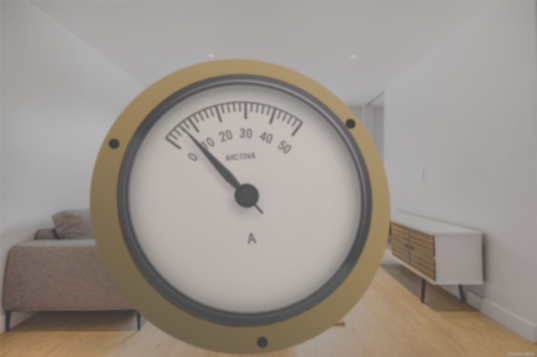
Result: 6,A
